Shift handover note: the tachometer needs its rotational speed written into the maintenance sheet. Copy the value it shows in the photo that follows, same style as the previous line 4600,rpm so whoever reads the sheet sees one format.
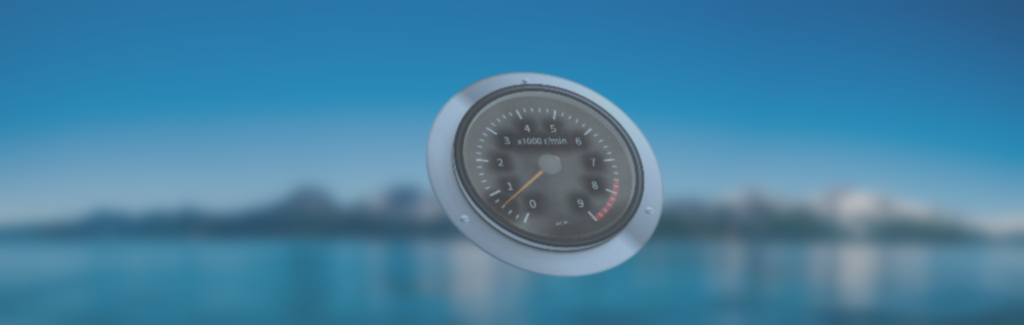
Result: 600,rpm
